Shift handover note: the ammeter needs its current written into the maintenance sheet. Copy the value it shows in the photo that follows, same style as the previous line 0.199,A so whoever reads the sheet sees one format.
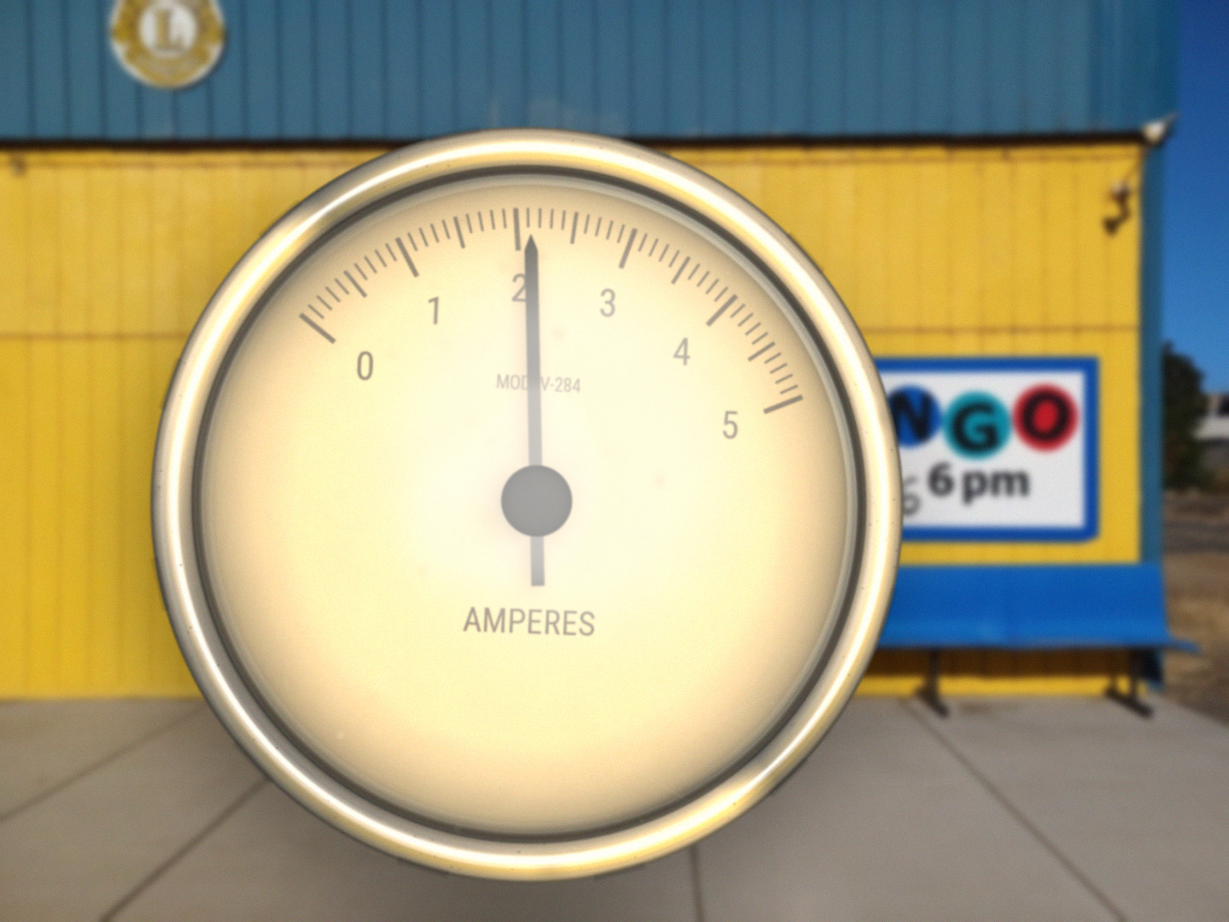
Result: 2.1,A
